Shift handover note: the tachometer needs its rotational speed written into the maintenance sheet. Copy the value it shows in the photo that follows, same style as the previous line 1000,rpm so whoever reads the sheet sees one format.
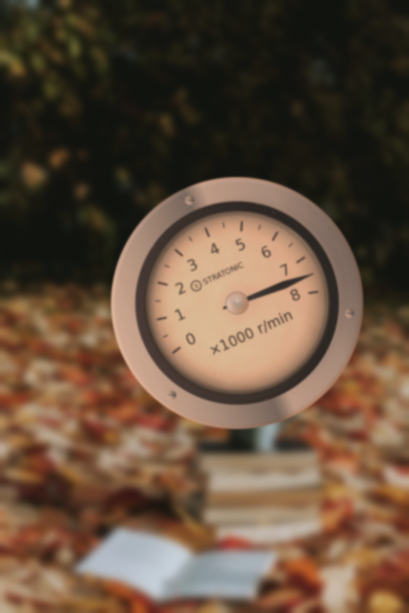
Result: 7500,rpm
